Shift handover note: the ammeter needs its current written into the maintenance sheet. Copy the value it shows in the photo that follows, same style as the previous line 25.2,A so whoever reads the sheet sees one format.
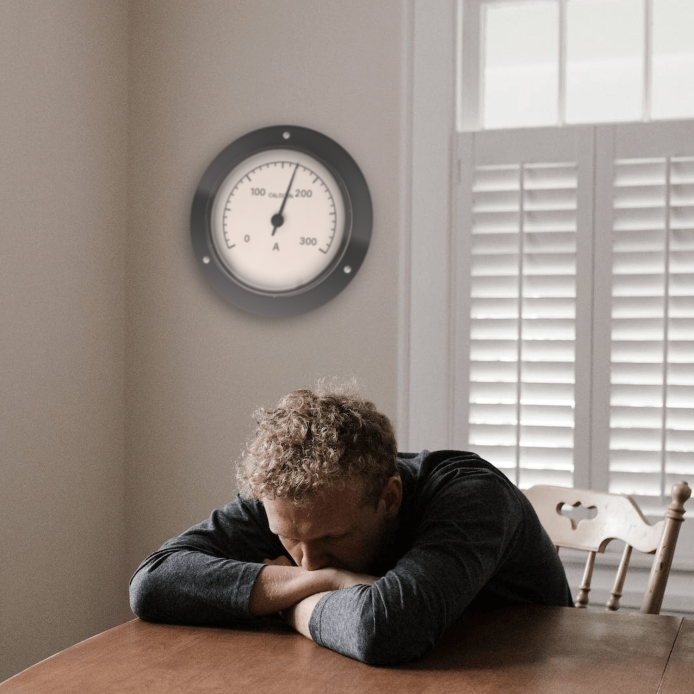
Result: 170,A
